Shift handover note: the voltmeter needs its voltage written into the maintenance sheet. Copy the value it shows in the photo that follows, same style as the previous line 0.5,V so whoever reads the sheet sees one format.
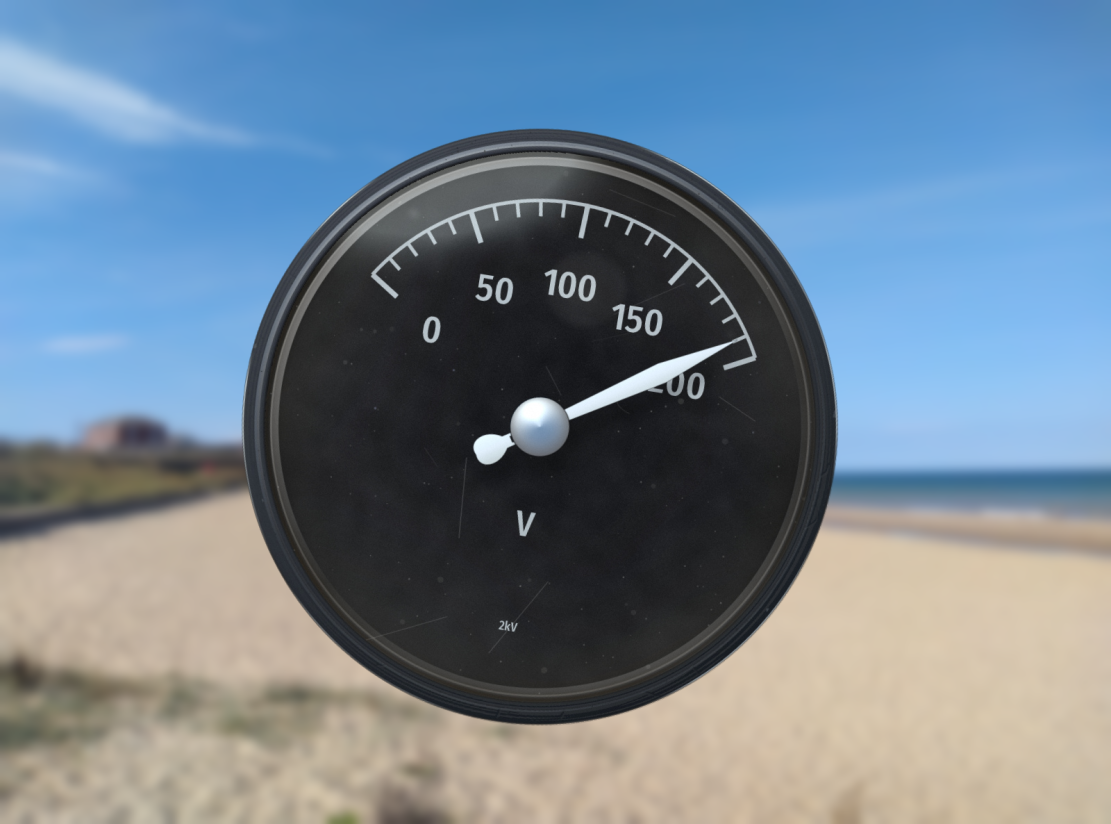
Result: 190,V
